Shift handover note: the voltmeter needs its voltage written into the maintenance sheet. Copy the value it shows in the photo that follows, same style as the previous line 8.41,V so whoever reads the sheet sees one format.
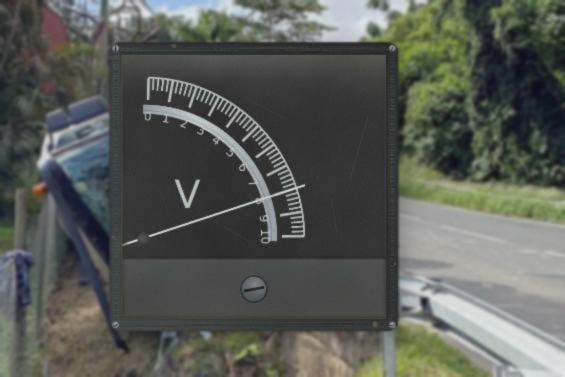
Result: 8,V
